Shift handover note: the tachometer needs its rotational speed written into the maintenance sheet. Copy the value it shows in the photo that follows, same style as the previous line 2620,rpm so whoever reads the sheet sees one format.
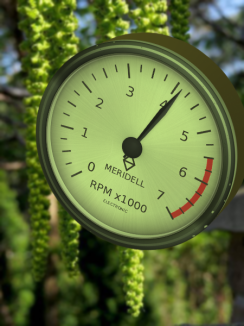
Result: 4125,rpm
